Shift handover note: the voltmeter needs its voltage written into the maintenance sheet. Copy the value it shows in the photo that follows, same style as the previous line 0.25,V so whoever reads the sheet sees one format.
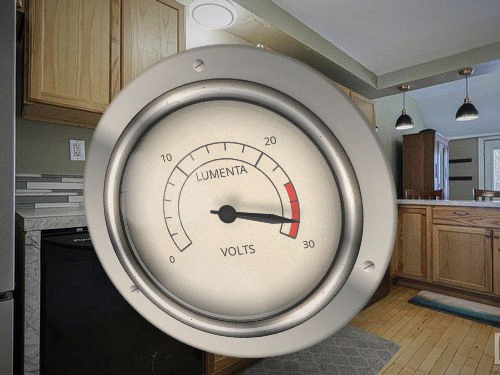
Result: 28,V
